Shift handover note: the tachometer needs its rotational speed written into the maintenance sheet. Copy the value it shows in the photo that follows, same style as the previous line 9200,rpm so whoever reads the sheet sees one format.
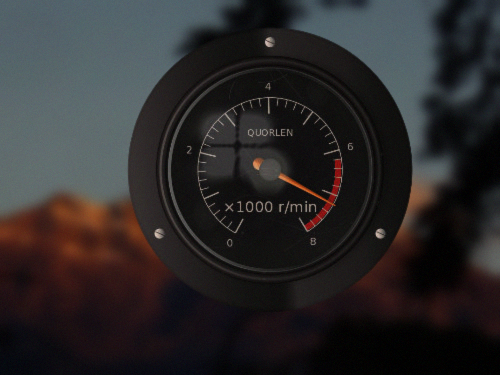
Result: 7200,rpm
